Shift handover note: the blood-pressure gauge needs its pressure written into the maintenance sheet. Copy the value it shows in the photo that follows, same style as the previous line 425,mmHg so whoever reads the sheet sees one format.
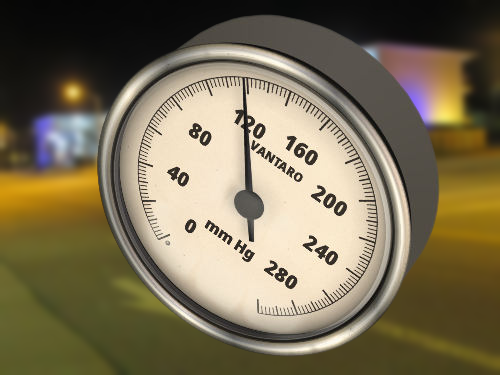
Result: 120,mmHg
